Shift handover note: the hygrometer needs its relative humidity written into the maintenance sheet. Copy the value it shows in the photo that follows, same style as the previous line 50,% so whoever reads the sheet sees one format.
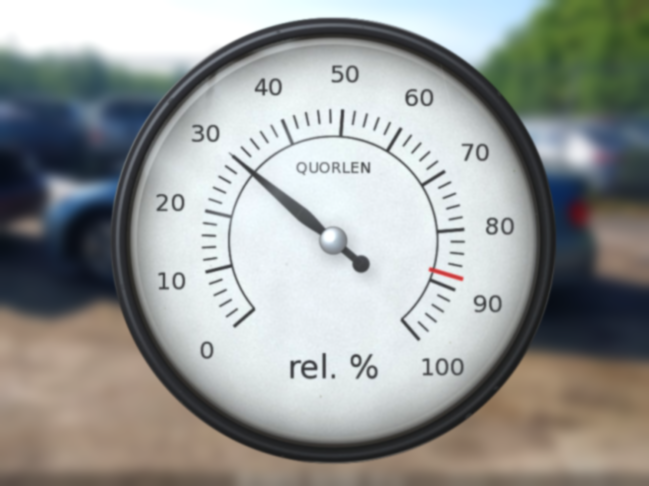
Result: 30,%
